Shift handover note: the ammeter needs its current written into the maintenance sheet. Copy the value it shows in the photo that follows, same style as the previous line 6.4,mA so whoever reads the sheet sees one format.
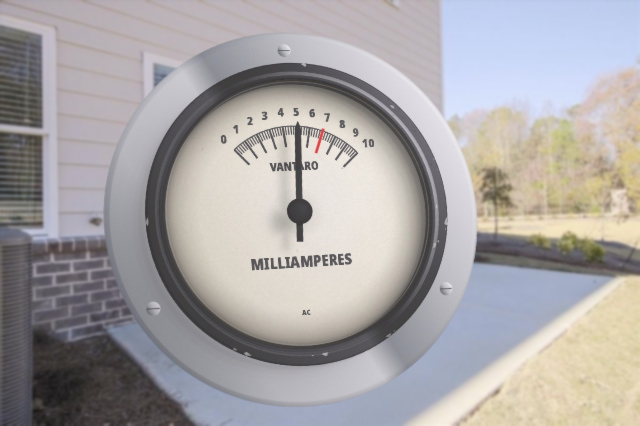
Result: 5,mA
